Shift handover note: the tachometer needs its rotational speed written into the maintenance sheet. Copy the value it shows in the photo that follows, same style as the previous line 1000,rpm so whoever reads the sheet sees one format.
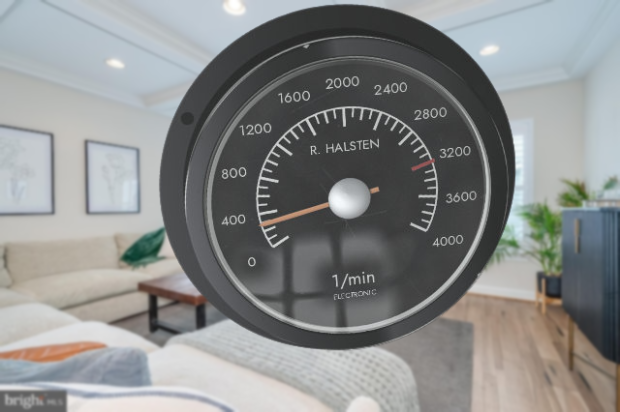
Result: 300,rpm
